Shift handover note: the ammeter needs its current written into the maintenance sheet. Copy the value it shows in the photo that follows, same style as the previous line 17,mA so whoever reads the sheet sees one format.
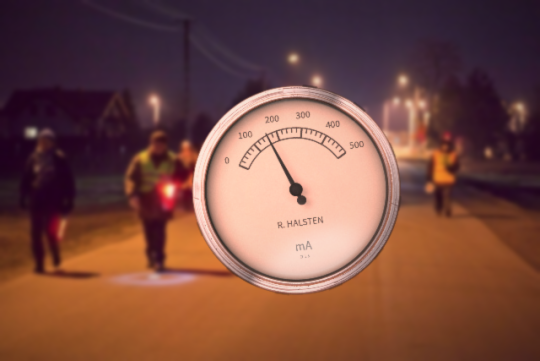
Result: 160,mA
